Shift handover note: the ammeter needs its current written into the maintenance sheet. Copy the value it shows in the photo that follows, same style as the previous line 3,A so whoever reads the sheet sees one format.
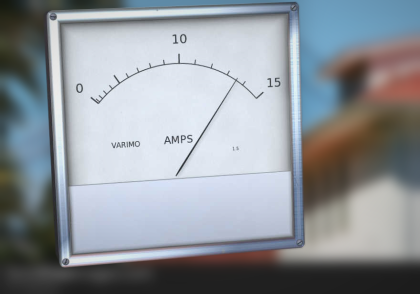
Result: 13.5,A
